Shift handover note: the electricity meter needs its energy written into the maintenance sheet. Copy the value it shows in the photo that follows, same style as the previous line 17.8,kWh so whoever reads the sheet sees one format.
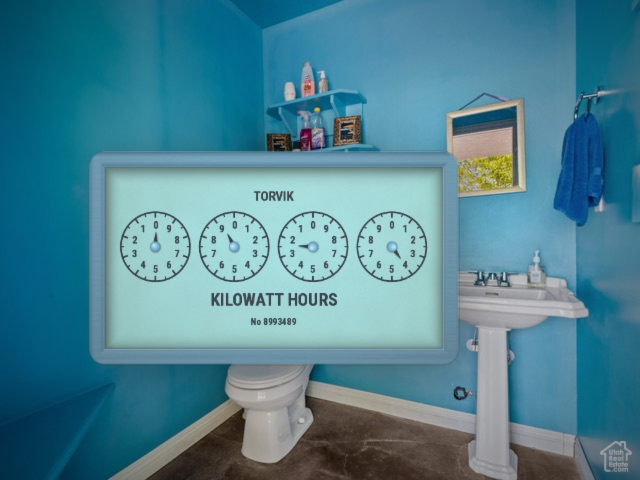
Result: 9924,kWh
